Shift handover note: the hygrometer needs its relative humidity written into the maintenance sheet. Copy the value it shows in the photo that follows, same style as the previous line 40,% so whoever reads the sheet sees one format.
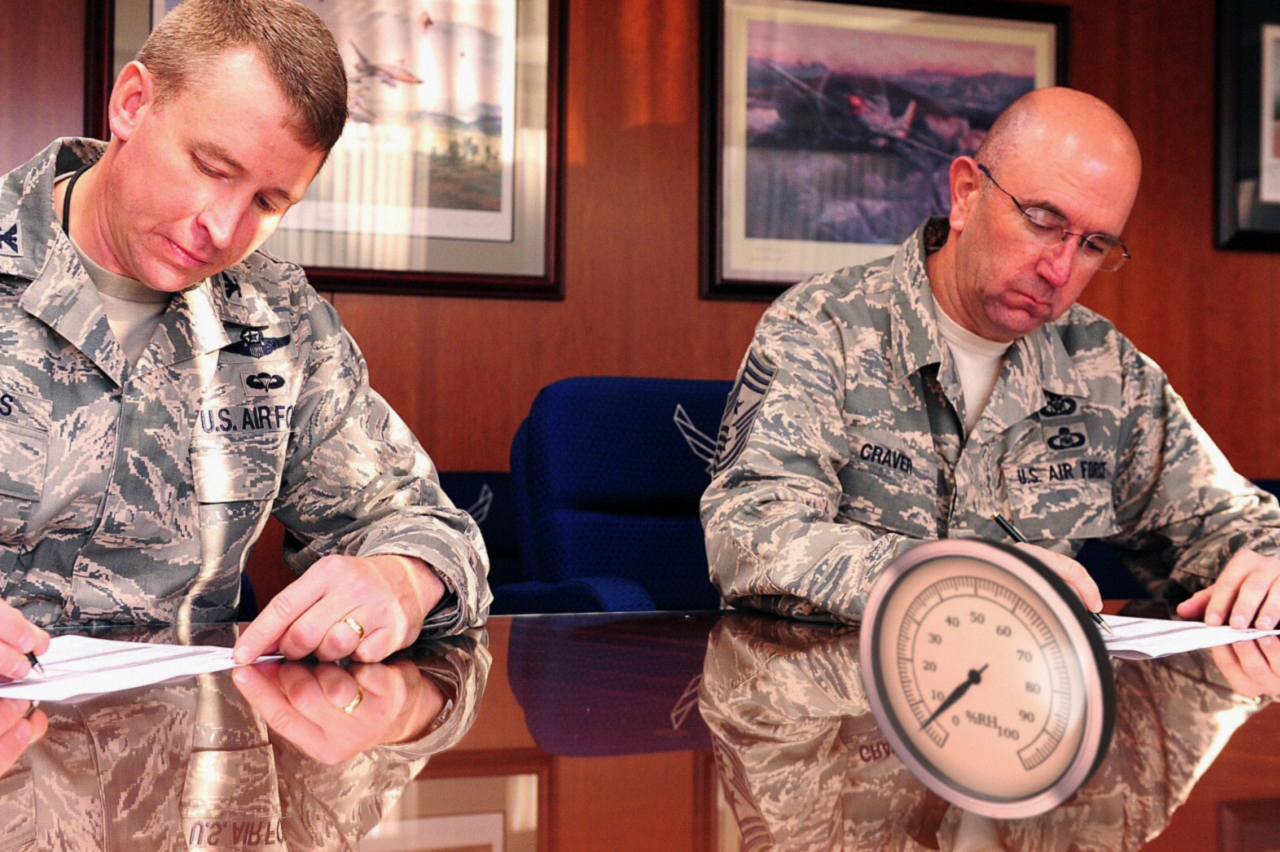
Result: 5,%
